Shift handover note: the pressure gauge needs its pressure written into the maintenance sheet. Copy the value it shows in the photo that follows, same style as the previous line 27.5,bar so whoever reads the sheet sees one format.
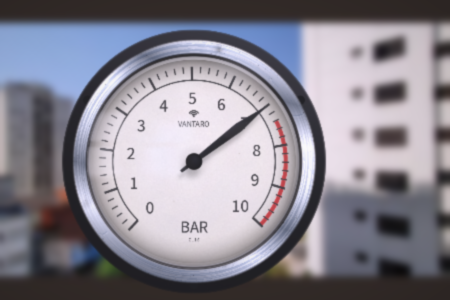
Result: 7,bar
